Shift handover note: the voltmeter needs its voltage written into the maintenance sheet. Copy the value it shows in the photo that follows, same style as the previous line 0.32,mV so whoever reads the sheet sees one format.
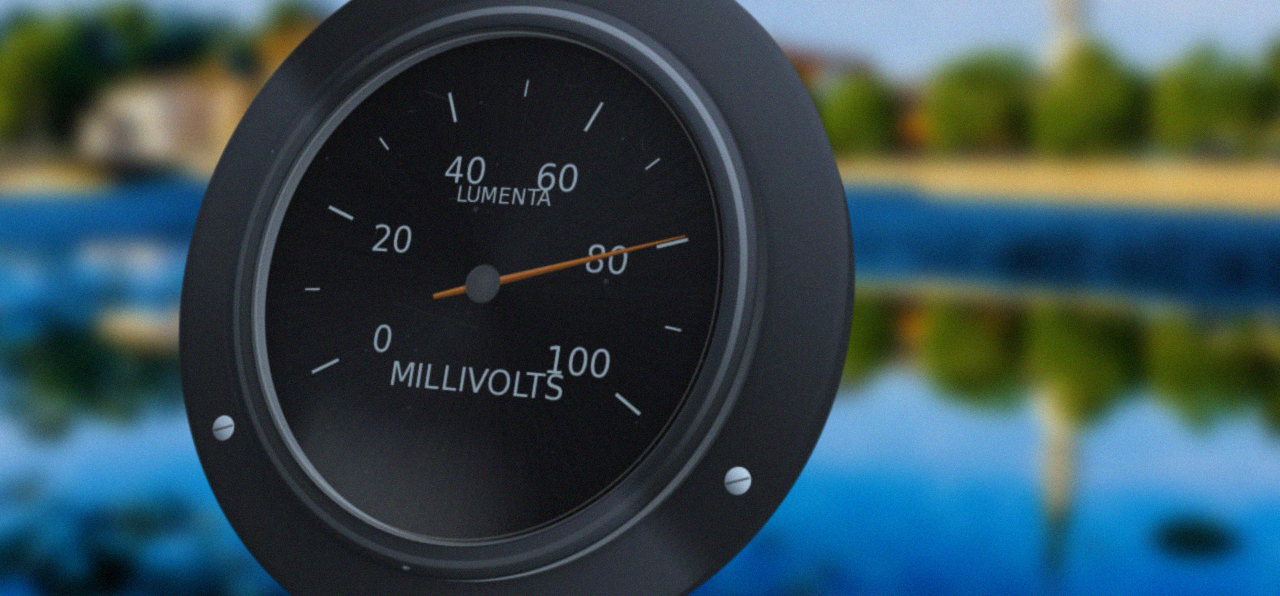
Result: 80,mV
